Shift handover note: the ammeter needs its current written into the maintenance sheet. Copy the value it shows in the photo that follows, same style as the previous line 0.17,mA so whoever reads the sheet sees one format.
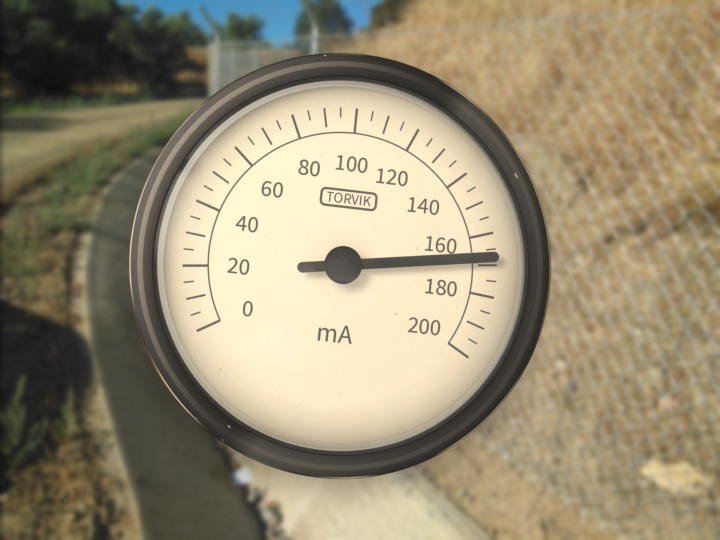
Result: 167.5,mA
